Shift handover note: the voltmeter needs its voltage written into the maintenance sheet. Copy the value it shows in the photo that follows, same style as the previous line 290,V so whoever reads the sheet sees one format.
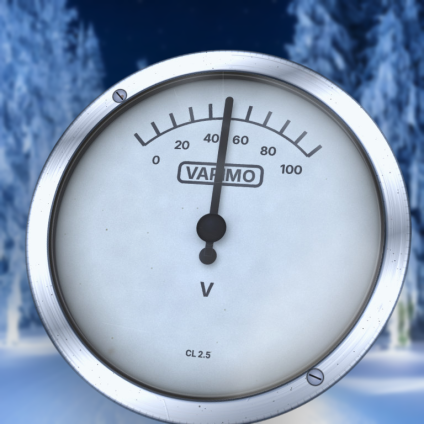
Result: 50,V
